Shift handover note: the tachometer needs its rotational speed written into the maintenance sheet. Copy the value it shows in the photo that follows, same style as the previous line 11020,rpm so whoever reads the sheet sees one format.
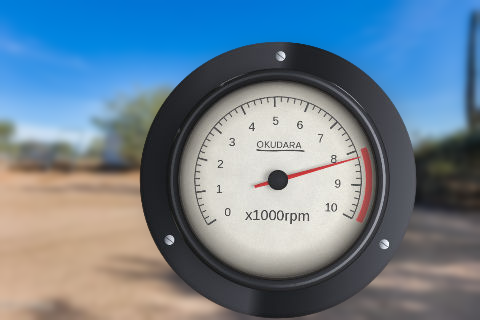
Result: 8200,rpm
